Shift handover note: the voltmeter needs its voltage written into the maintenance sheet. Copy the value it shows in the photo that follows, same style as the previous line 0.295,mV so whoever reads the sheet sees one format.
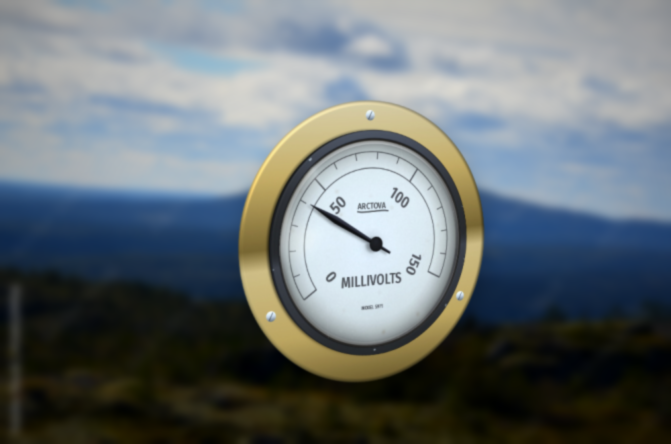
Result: 40,mV
